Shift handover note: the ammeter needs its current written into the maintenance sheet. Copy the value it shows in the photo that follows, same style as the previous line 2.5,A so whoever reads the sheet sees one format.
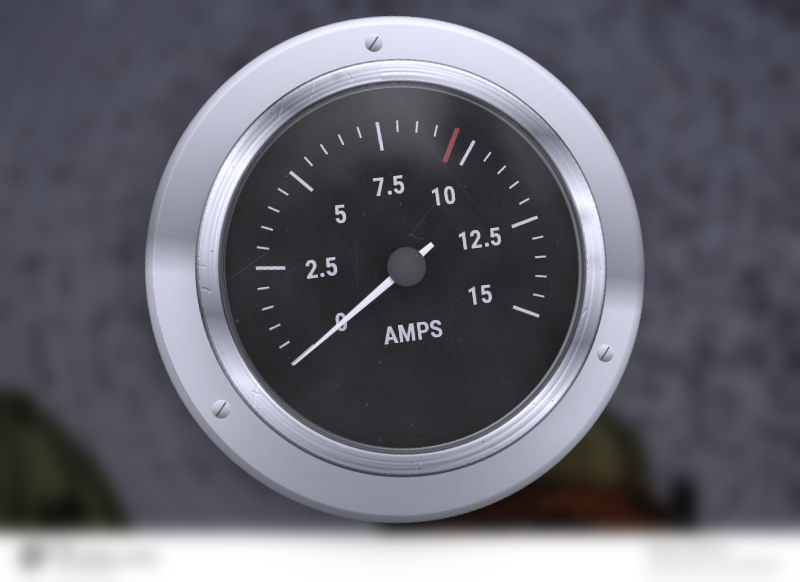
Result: 0,A
